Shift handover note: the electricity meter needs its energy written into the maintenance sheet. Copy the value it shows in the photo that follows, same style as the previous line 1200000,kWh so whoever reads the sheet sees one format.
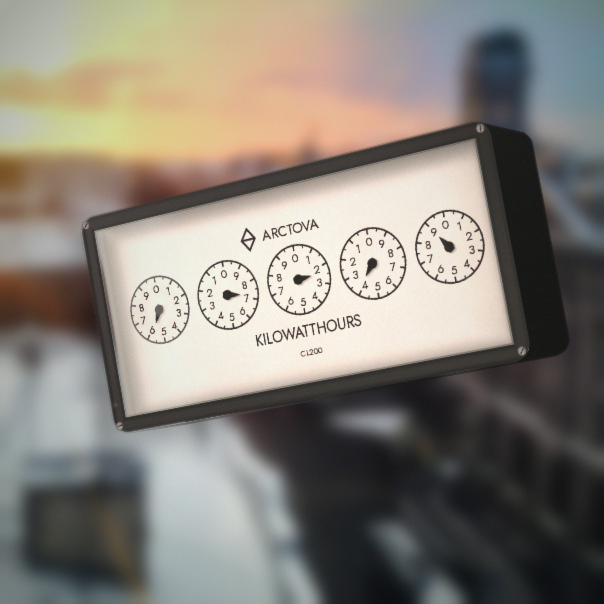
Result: 57239,kWh
